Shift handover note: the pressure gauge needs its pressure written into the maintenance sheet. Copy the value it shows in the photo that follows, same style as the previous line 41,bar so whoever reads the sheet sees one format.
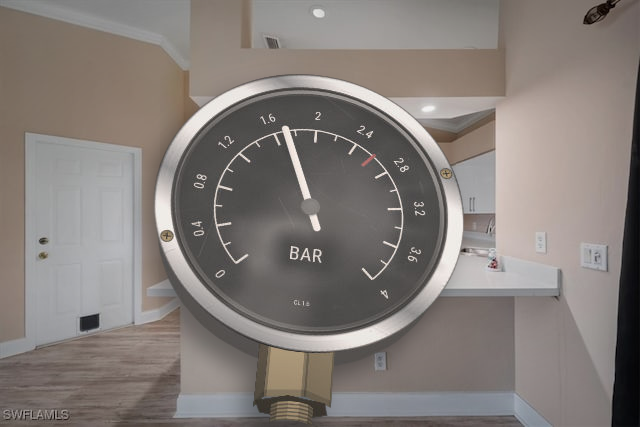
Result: 1.7,bar
